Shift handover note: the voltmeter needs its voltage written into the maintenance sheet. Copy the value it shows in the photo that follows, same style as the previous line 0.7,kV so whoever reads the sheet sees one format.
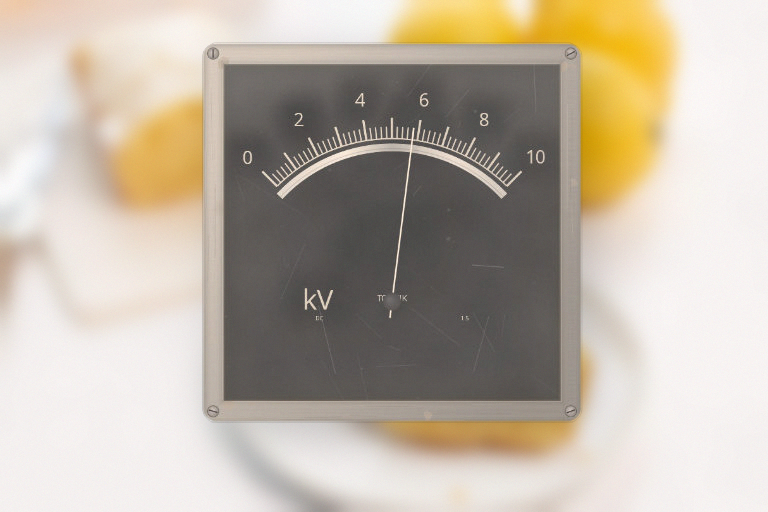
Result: 5.8,kV
